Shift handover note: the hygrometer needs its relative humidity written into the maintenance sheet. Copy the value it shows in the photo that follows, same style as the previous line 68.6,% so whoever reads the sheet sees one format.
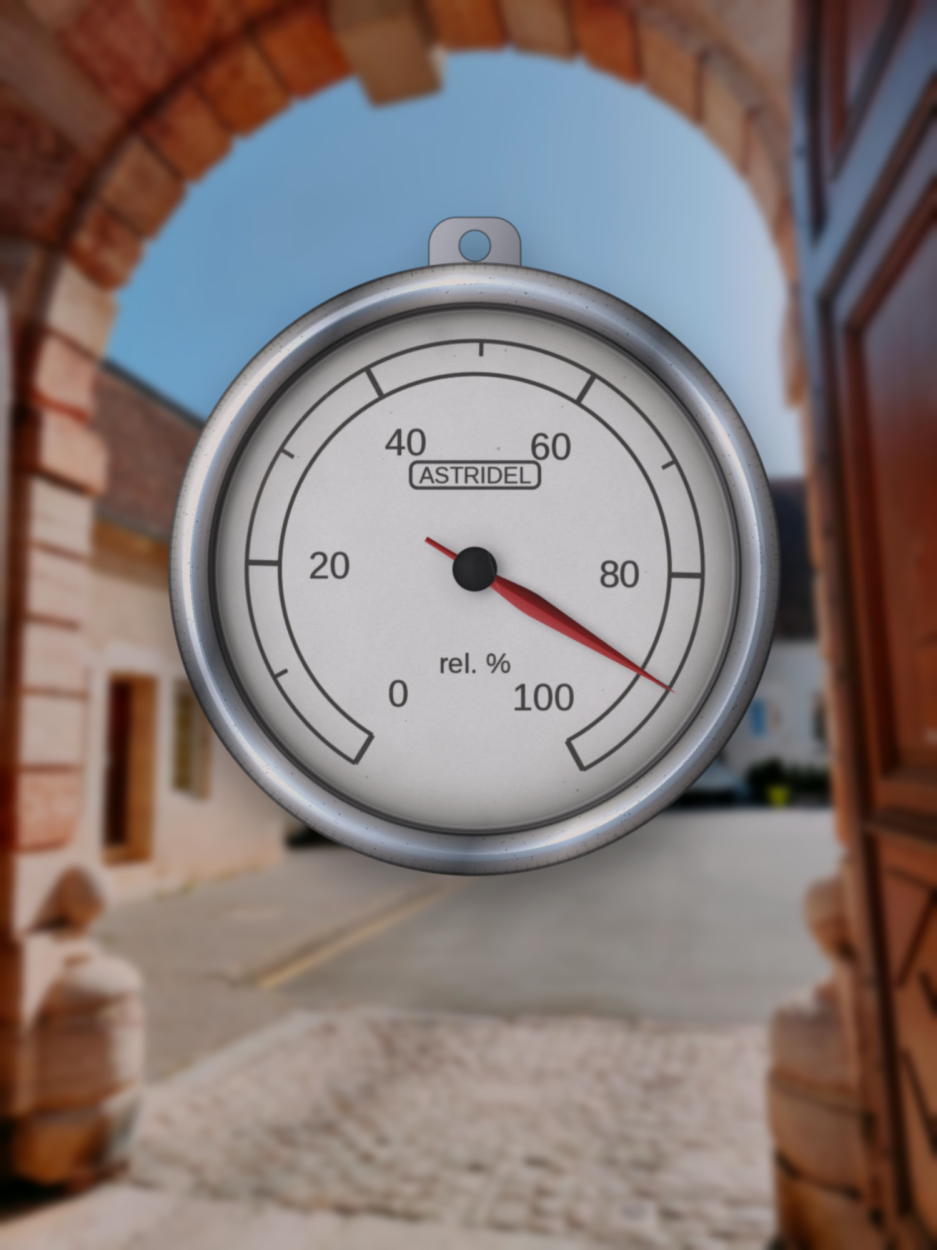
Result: 90,%
